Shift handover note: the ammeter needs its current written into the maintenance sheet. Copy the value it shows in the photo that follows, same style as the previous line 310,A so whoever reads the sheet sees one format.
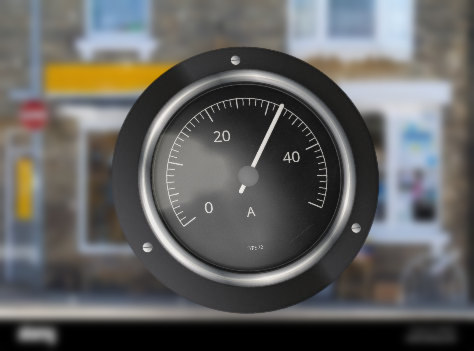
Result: 32,A
